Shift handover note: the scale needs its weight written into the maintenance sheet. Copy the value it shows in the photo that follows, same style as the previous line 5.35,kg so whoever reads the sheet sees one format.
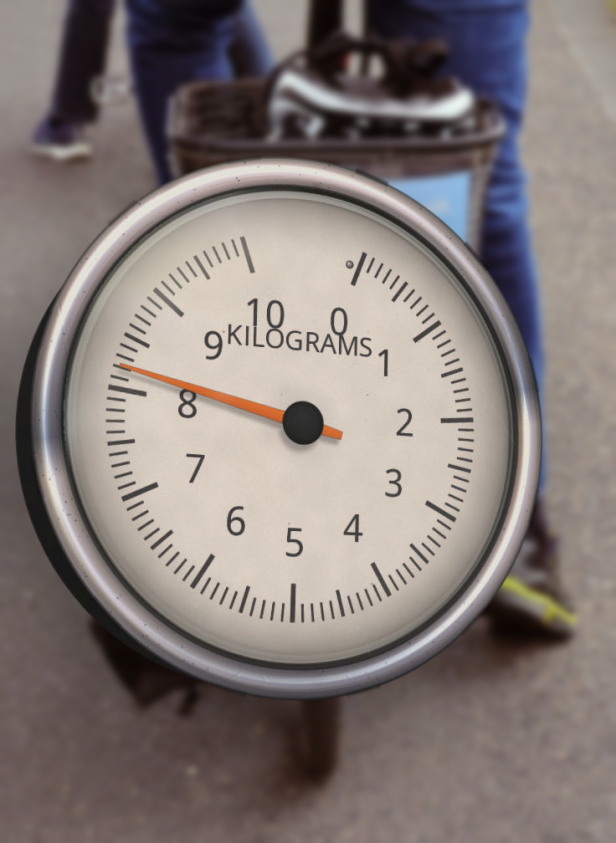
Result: 8.2,kg
